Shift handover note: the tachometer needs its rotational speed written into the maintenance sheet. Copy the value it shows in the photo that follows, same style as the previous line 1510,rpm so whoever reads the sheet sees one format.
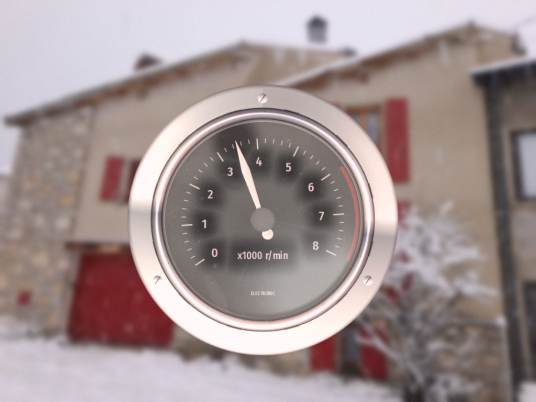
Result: 3500,rpm
